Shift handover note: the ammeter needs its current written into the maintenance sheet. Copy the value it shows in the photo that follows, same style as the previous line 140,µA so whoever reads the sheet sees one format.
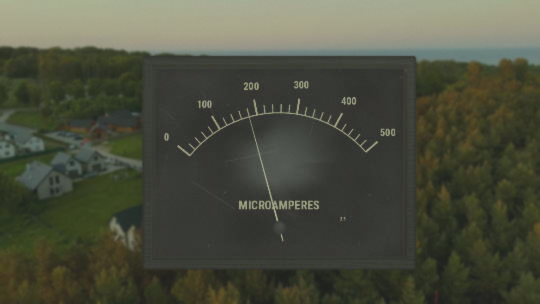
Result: 180,µA
